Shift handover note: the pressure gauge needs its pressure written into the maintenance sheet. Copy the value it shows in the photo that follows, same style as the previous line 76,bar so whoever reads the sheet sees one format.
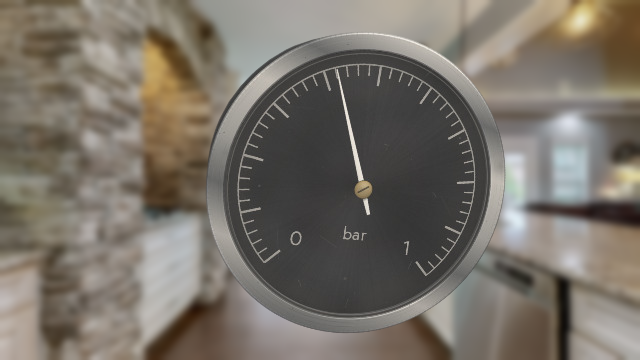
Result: 0.42,bar
